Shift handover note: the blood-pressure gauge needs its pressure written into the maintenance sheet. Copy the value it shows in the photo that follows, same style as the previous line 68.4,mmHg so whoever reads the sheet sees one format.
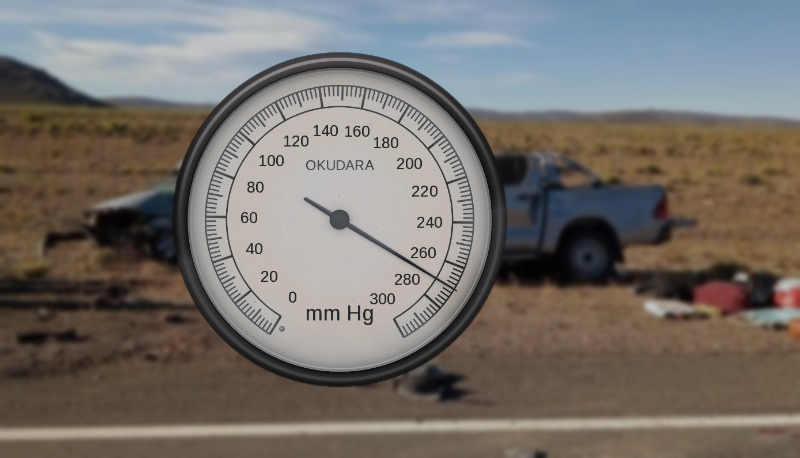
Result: 270,mmHg
